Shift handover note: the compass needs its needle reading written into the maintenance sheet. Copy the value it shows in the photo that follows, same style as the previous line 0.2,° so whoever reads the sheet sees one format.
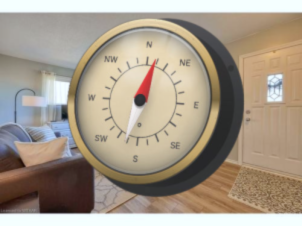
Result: 15,°
